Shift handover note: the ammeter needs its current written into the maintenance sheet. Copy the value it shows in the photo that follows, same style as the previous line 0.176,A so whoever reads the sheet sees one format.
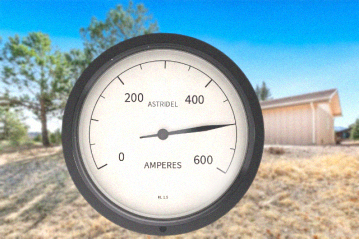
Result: 500,A
